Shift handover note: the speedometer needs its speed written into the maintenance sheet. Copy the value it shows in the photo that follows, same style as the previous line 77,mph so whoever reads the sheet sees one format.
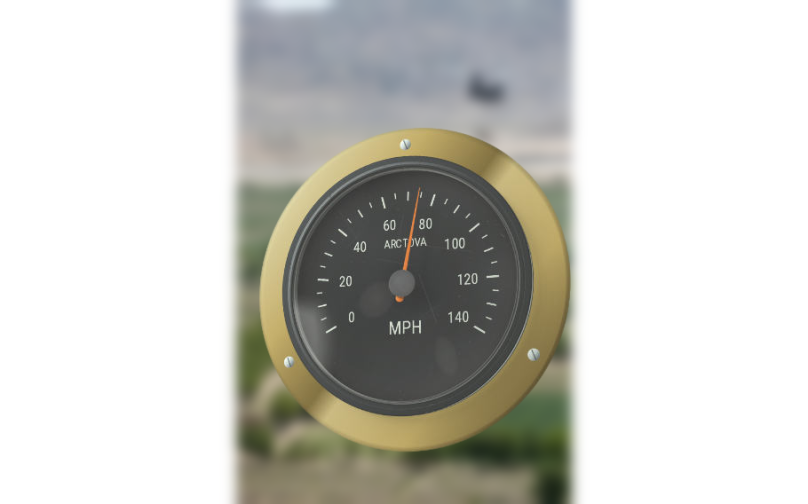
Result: 75,mph
